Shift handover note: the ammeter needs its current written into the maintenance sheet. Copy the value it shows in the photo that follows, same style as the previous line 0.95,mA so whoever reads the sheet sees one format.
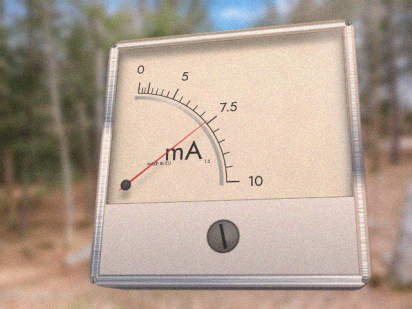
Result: 7.5,mA
